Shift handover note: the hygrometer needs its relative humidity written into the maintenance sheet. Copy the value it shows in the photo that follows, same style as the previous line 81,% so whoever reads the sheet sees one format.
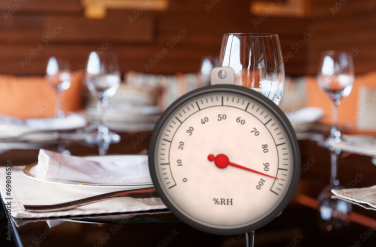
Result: 94,%
